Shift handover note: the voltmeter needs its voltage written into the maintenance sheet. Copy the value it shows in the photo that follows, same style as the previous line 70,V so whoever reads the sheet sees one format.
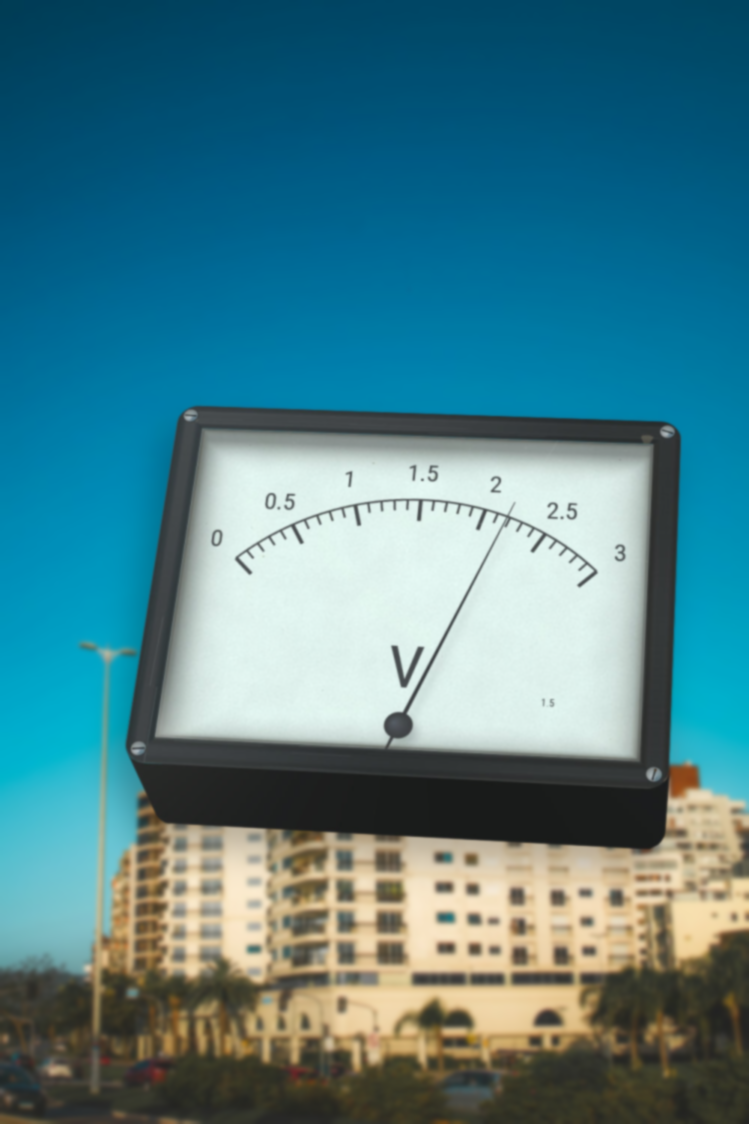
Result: 2.2,V
